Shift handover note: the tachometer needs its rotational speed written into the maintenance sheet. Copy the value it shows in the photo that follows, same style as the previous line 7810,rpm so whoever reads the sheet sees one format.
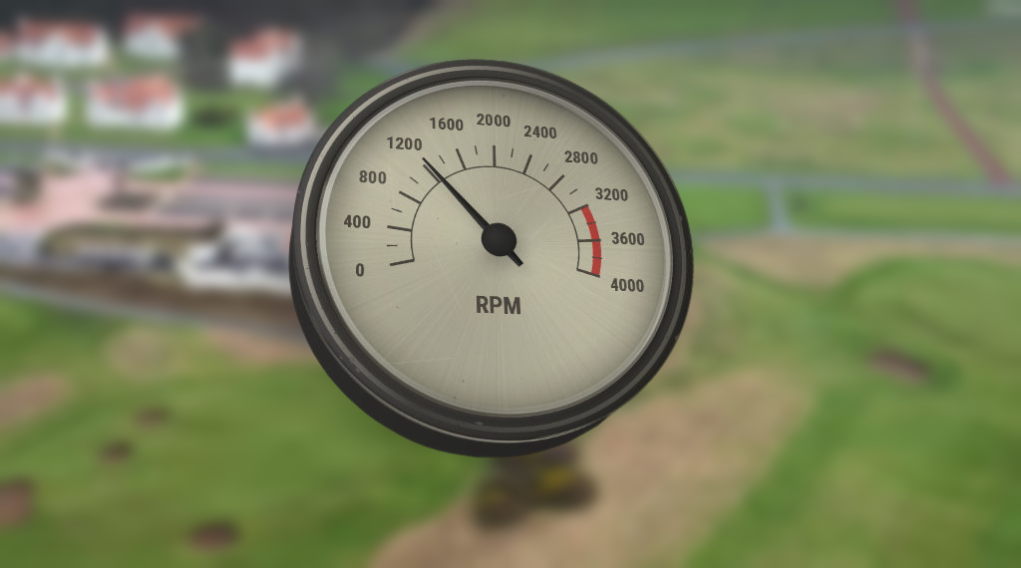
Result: 1200,rpm
